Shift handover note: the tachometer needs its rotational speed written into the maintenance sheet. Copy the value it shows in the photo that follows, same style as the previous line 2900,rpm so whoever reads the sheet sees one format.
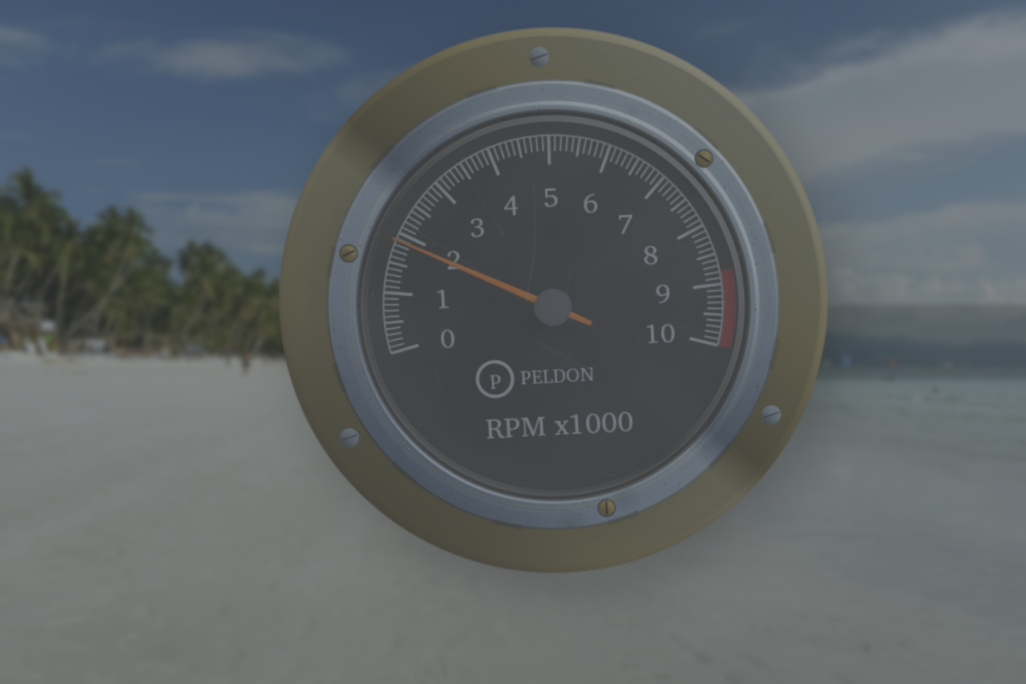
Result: 1900,rpm
